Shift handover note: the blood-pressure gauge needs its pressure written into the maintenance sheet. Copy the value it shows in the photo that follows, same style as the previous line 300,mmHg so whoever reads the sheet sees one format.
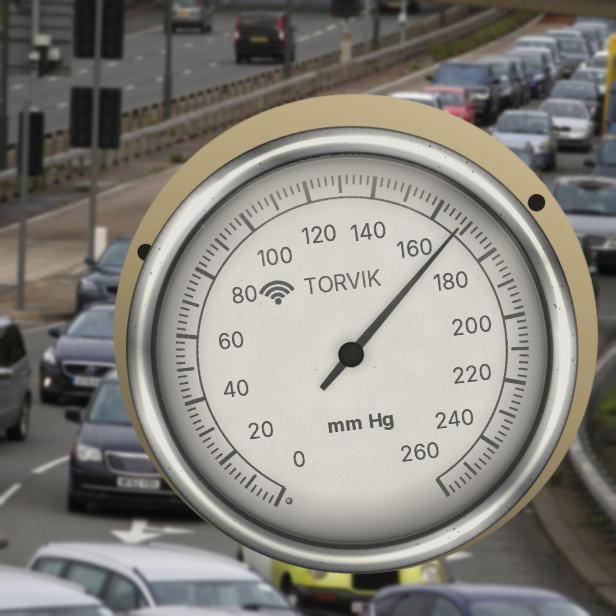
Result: 168,mmHg
